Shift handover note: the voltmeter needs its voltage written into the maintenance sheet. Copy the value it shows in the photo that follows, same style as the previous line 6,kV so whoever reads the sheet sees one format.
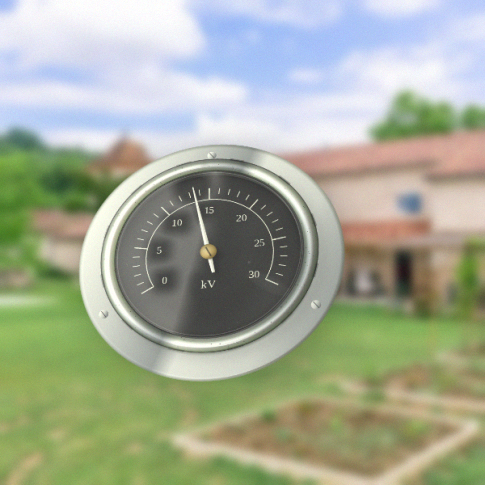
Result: 13.5,kV
